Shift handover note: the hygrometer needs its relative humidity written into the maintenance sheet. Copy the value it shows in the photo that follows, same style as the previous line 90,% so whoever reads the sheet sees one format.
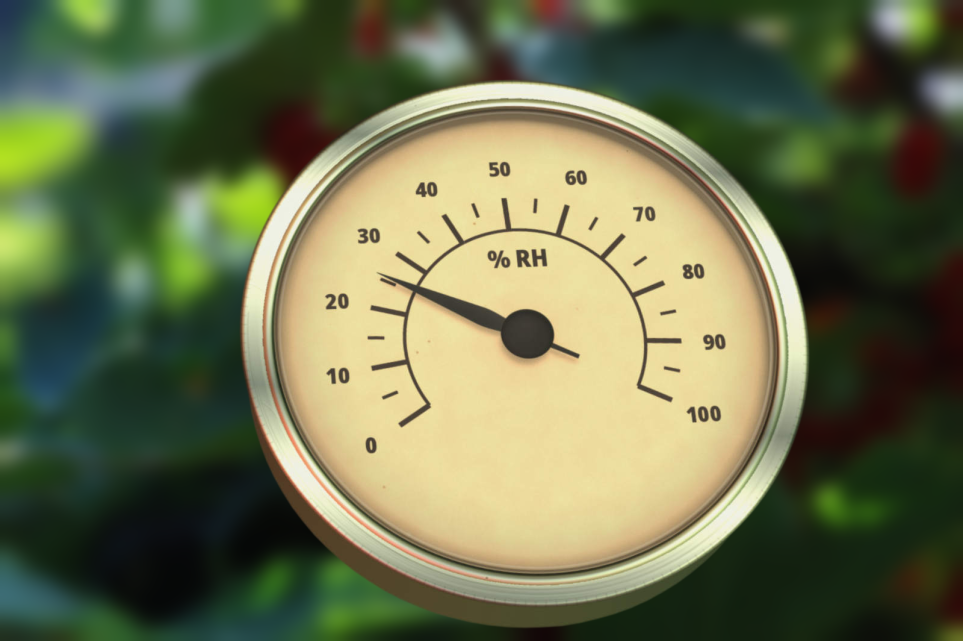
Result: 25,%
